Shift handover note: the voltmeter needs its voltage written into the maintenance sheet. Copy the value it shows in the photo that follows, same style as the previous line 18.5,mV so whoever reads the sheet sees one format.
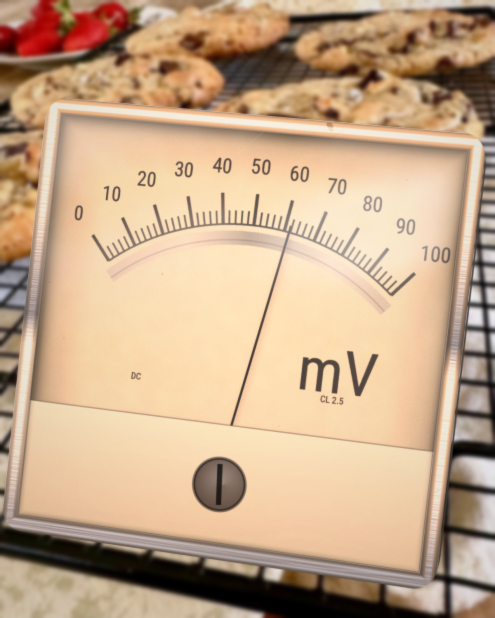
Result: 62,mV
